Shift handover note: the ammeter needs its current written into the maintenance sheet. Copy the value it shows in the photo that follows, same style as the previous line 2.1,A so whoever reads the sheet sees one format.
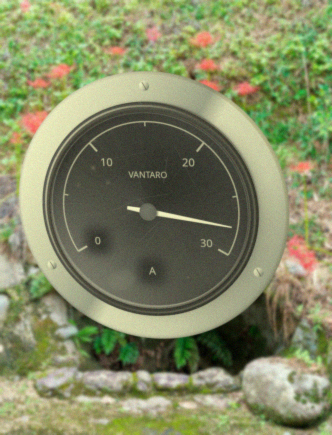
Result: 27.5,A
